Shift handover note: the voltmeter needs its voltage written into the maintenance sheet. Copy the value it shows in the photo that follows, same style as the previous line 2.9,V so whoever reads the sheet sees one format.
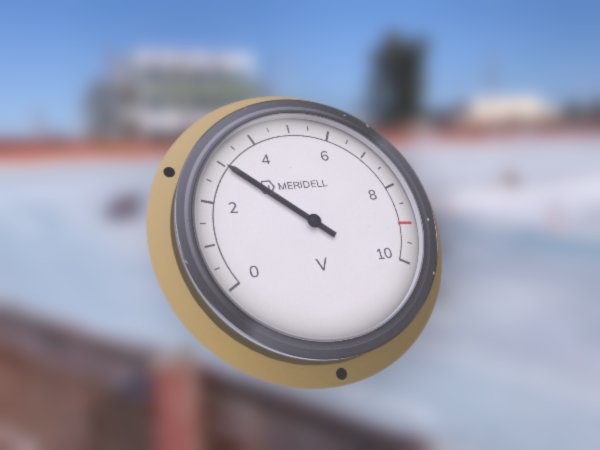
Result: 3,V
